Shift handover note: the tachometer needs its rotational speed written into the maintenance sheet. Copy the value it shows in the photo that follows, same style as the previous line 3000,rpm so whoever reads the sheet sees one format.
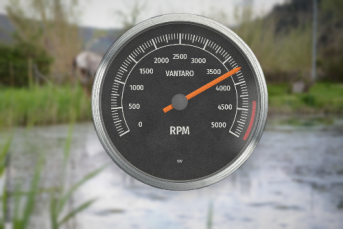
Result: 3750,rpm
